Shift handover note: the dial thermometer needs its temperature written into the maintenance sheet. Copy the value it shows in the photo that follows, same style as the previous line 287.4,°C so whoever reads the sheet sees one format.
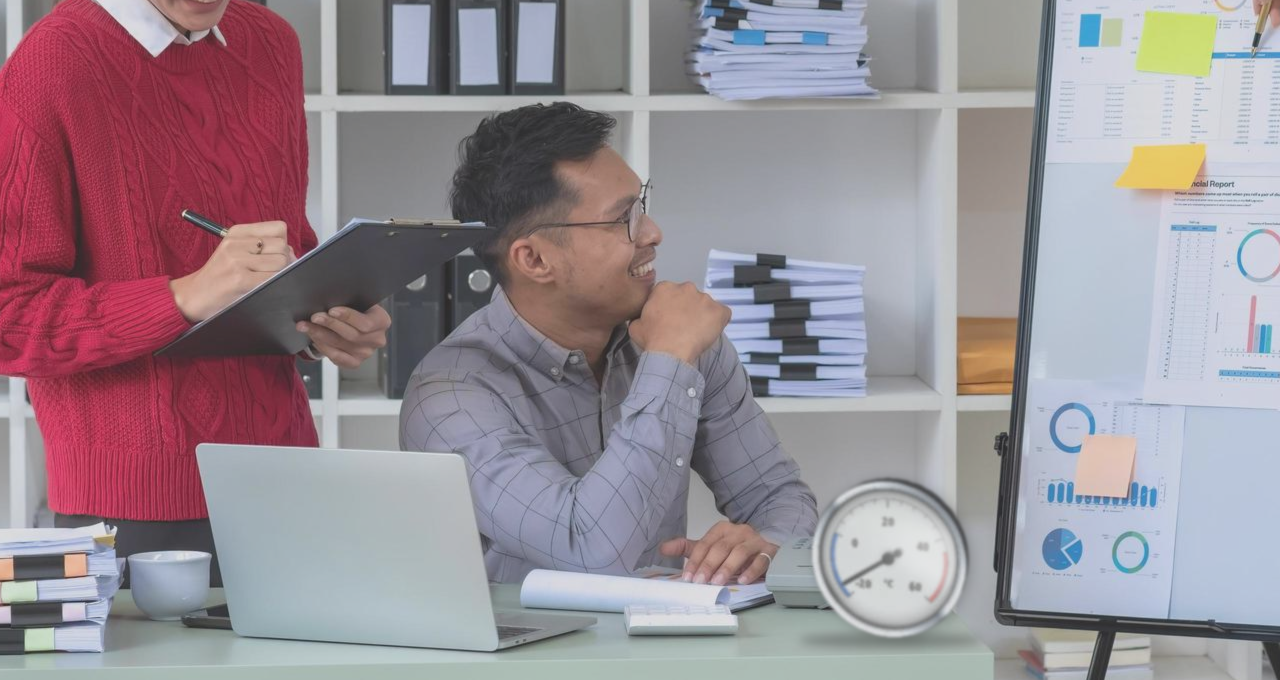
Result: -16,°C
